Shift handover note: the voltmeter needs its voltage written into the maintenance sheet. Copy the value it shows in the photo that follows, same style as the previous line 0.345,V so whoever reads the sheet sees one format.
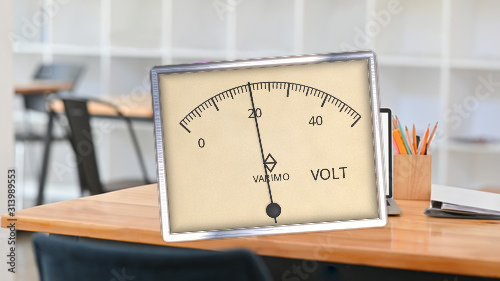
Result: 20,V
